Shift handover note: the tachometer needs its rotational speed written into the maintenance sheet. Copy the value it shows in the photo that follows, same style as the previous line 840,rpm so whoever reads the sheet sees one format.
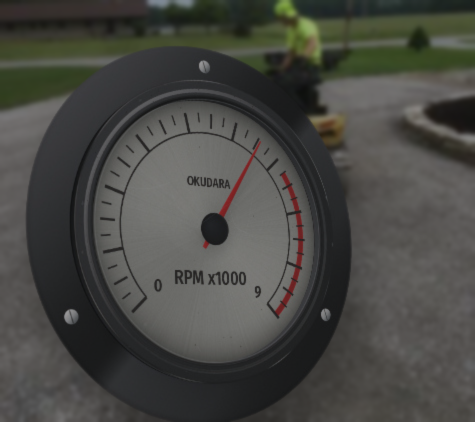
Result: 5500,rpm
